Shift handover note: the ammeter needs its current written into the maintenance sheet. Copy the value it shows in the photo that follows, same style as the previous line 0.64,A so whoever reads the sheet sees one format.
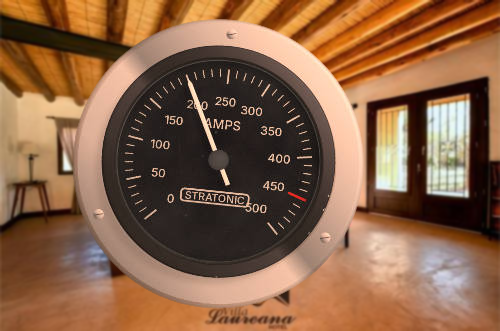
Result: 200,A
